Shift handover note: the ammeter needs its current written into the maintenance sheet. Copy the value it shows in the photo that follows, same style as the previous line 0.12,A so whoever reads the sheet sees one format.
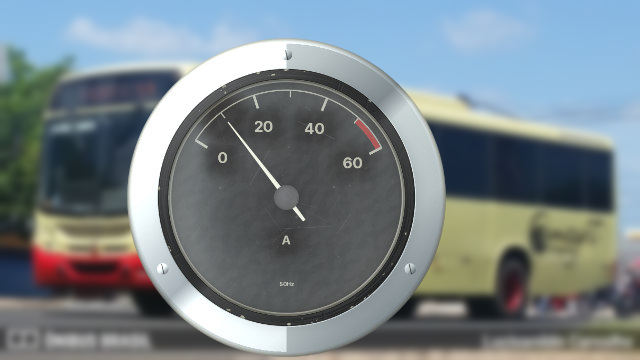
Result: 10,A
